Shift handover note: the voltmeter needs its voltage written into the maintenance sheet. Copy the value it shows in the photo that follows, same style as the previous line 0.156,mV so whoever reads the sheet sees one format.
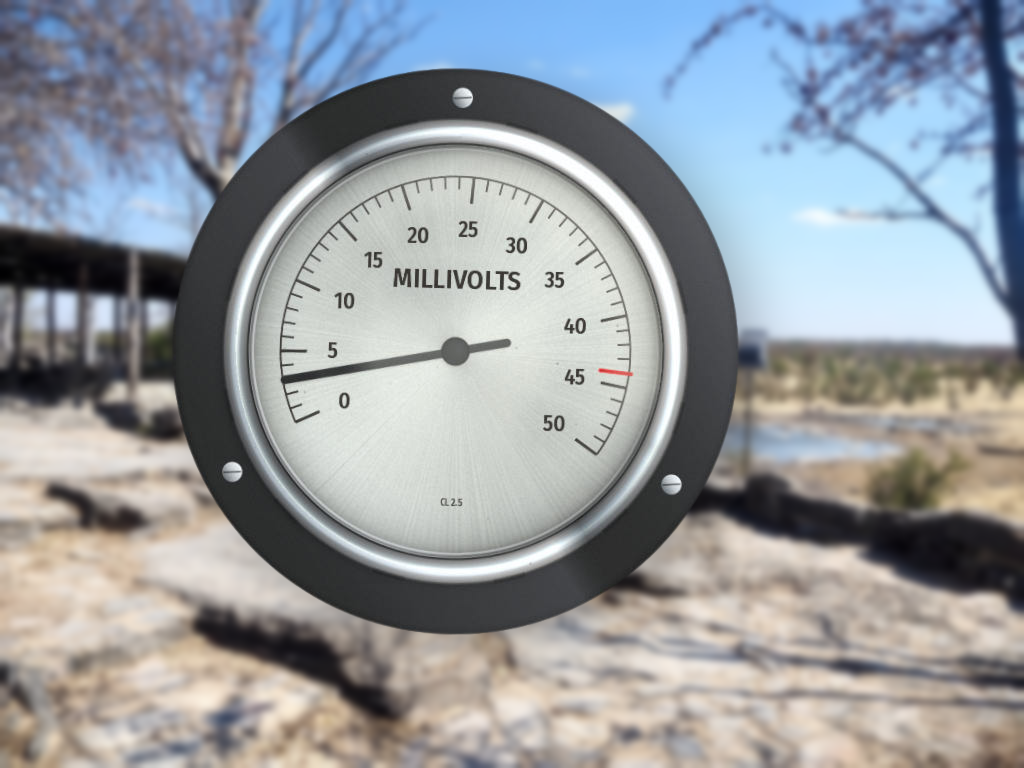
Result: 3,mV
